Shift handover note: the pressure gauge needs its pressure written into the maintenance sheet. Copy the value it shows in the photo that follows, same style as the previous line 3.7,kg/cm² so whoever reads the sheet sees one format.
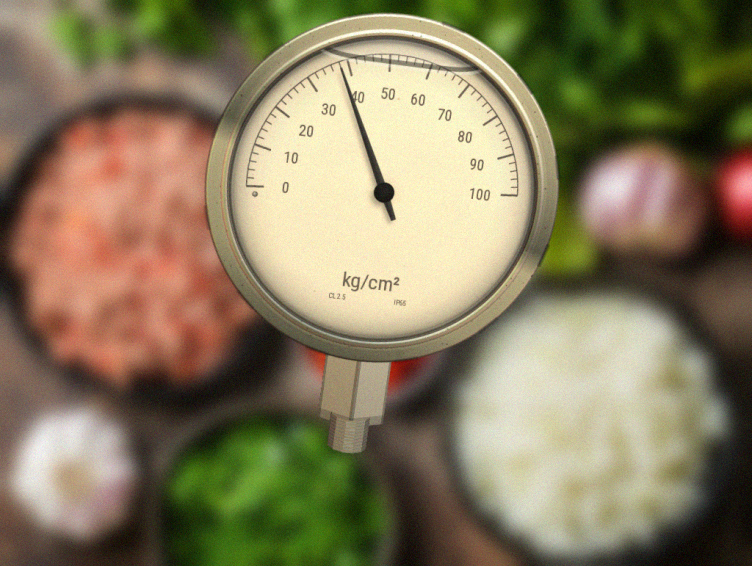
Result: 38,kg/cm²
